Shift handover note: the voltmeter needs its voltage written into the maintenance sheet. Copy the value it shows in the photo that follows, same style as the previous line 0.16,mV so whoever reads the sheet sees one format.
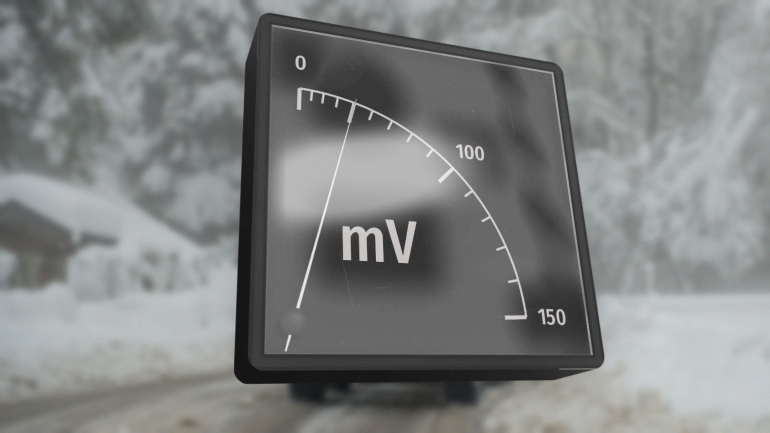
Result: 50,mV
